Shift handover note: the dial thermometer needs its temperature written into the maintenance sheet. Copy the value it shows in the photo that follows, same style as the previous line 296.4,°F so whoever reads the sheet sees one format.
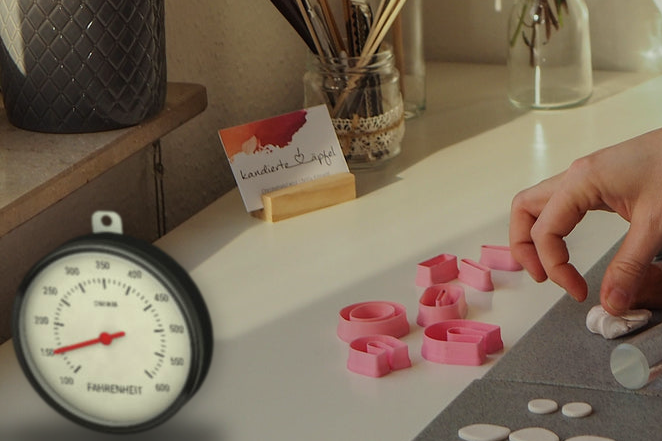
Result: 150,°F
